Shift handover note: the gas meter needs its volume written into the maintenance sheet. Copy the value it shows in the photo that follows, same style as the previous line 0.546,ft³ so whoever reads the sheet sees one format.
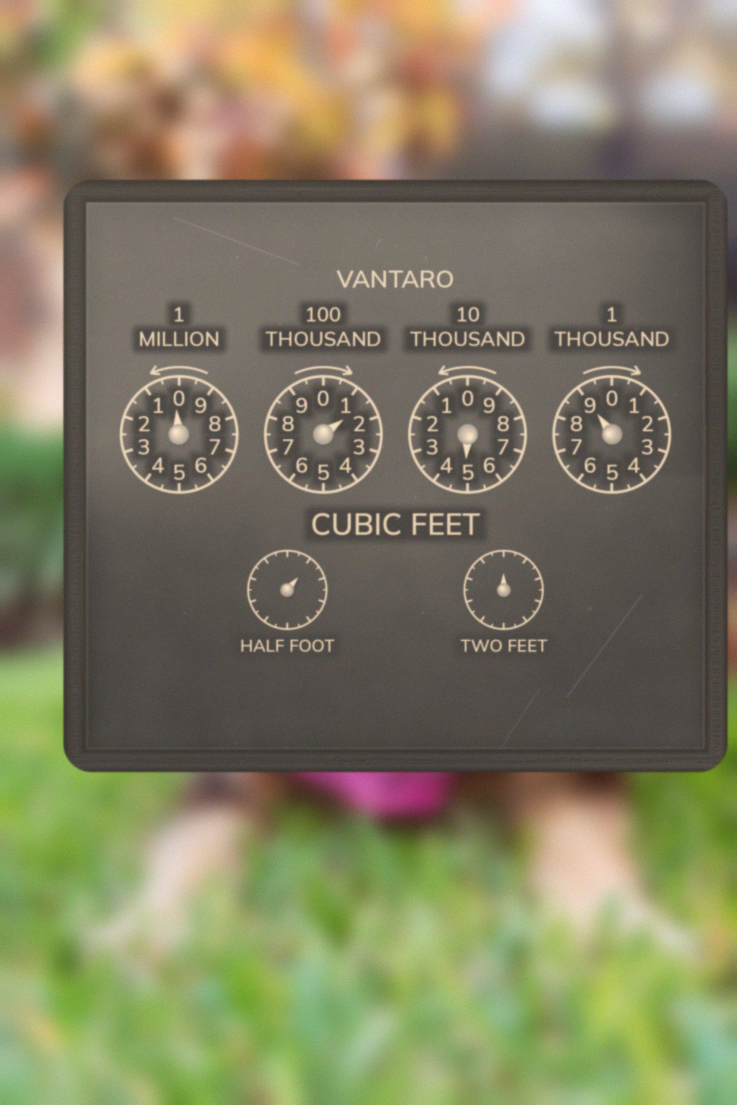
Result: 14900,ft³
